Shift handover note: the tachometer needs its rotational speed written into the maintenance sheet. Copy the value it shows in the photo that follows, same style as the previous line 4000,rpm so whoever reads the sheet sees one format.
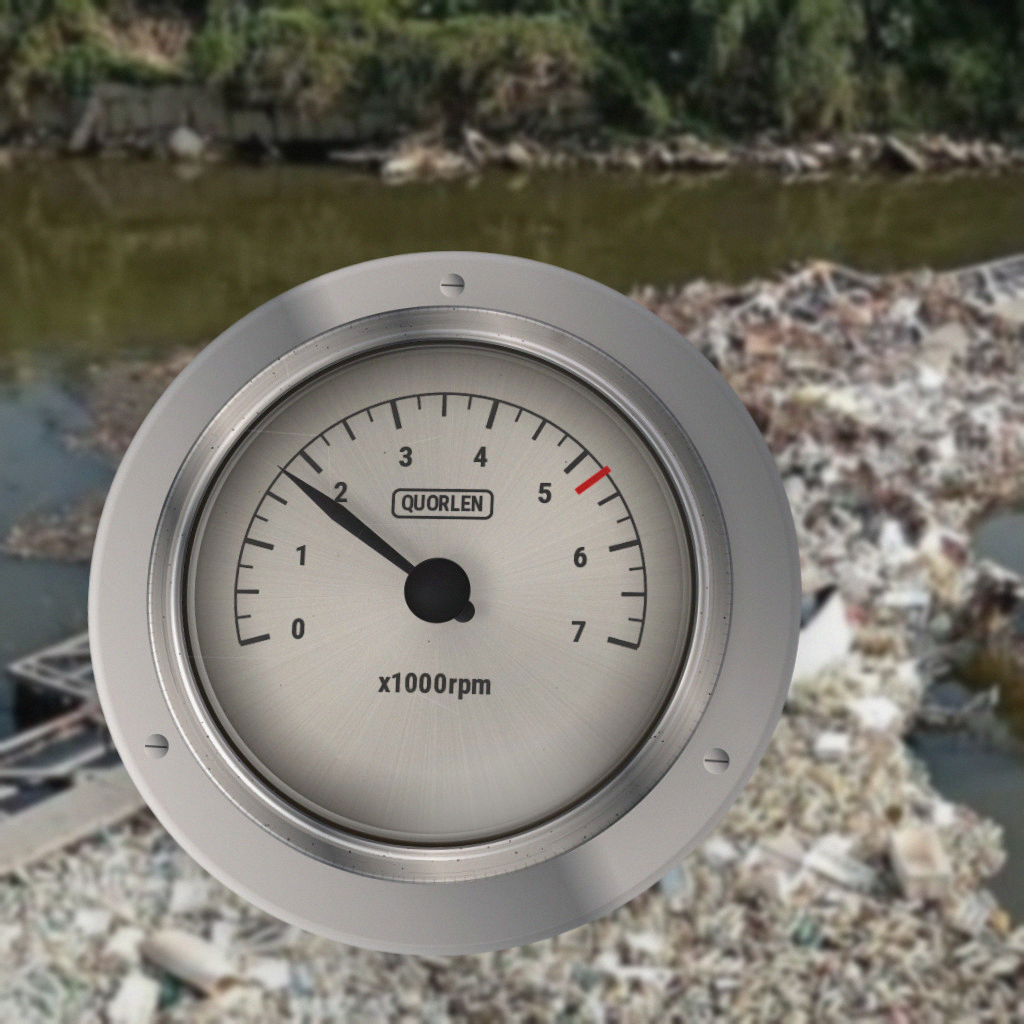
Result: 1750,rpm
